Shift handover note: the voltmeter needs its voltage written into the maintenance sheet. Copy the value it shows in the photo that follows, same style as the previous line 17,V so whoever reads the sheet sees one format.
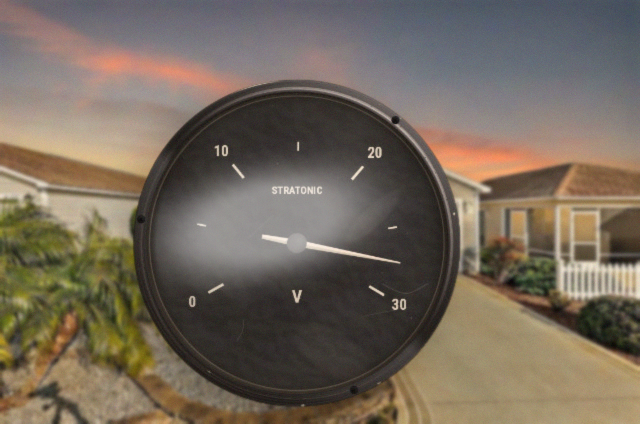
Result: 27.5,V
